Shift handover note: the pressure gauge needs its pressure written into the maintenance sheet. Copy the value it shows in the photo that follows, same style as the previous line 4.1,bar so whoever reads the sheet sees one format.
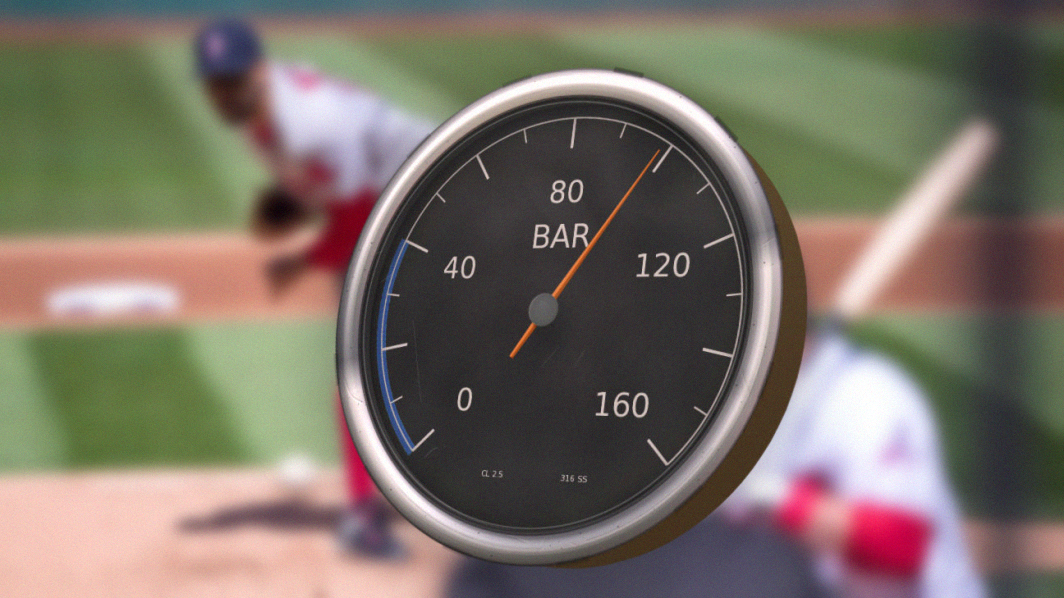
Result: 100,bar
